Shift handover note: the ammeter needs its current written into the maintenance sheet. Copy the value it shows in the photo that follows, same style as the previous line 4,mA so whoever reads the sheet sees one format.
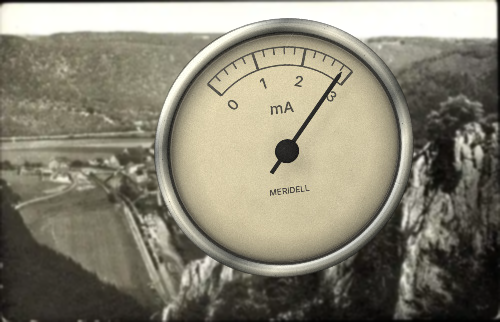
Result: 2.8,mA
